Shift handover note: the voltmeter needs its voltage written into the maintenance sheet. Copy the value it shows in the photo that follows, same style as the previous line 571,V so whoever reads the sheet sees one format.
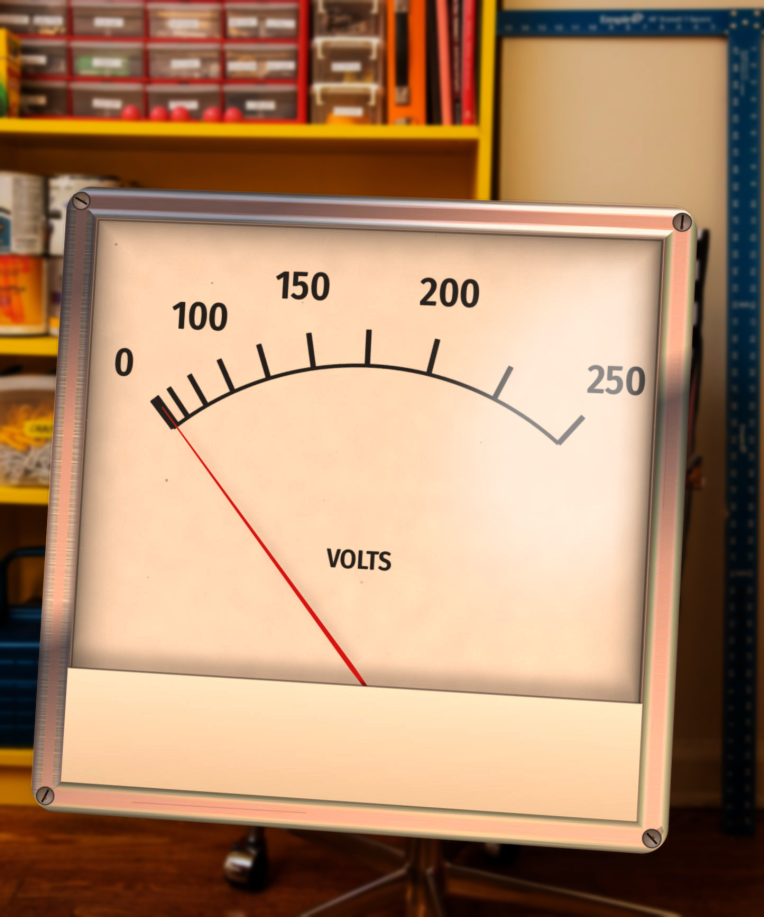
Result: 25,V
